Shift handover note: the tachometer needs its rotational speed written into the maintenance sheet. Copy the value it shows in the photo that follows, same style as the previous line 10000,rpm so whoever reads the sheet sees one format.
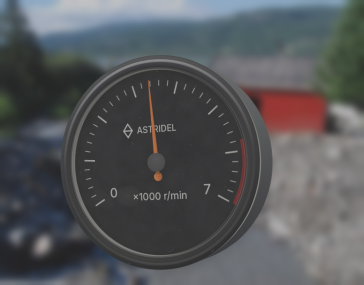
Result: 3400,rpm
